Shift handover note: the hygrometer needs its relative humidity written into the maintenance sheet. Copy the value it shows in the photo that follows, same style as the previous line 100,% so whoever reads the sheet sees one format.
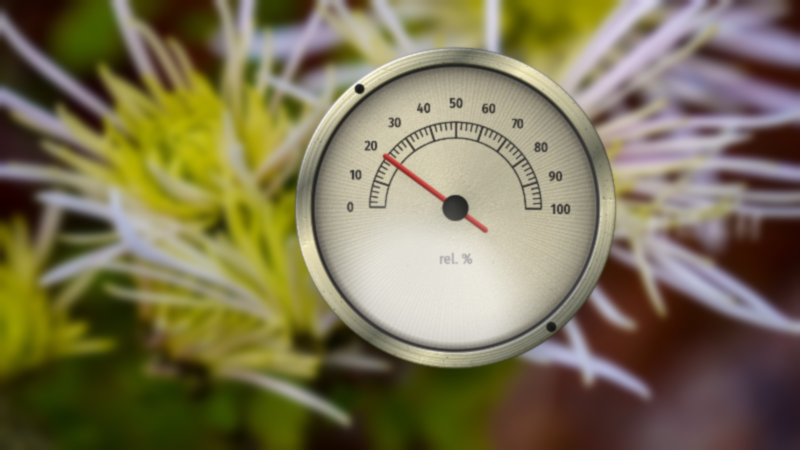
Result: 20,%
